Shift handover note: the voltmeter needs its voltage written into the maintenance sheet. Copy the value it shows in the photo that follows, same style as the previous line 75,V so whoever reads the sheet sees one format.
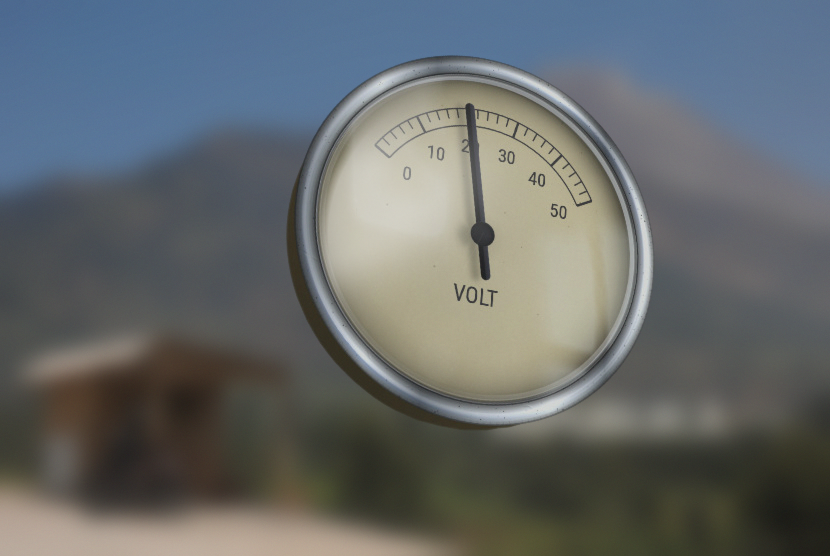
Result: 20,V
